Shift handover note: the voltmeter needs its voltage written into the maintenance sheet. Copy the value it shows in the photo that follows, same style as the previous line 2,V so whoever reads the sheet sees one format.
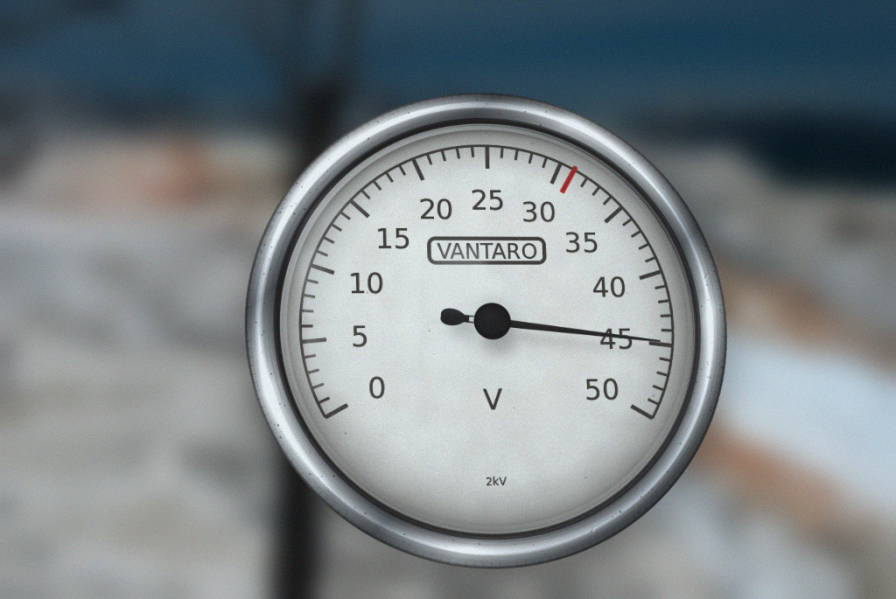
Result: 45,V
